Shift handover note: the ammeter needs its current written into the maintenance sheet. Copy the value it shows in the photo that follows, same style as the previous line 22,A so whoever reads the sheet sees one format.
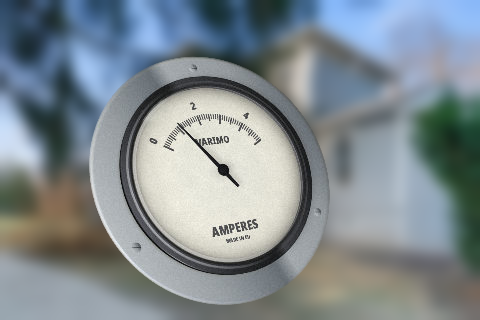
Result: 1,A
